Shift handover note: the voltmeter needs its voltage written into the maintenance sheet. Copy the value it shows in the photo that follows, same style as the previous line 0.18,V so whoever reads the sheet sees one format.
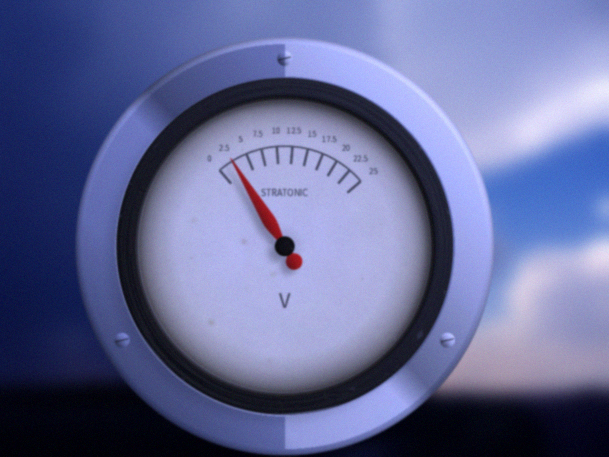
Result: 2.5,V
